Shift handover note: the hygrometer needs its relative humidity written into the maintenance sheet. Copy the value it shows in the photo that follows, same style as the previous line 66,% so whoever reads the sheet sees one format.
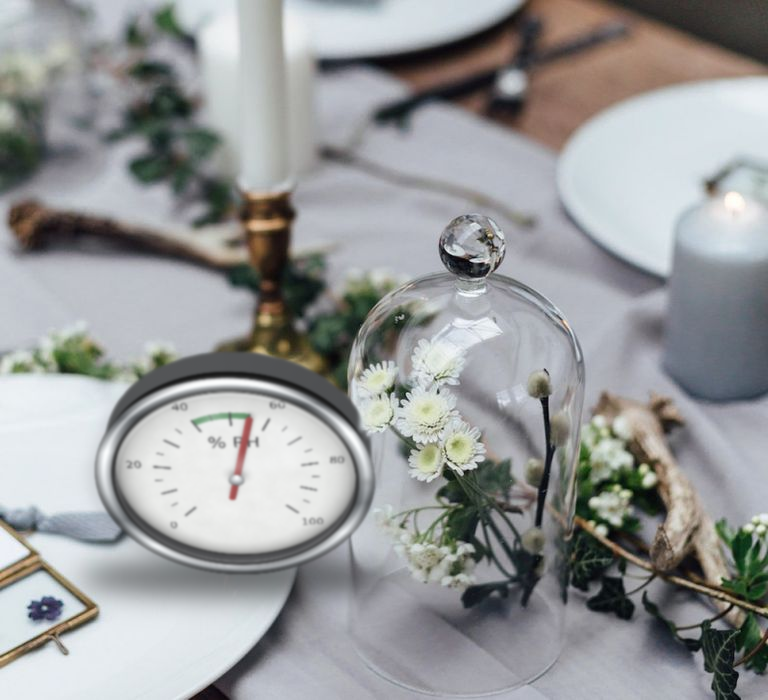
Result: 55,%
